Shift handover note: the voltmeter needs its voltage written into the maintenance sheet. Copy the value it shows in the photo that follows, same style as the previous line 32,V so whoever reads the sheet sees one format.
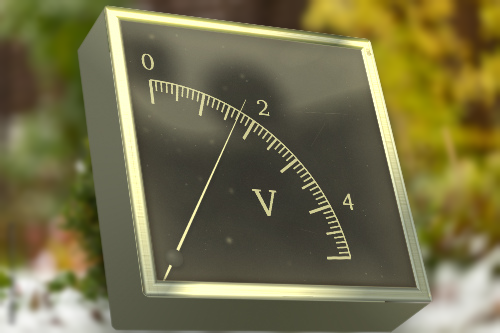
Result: 1.7,V
